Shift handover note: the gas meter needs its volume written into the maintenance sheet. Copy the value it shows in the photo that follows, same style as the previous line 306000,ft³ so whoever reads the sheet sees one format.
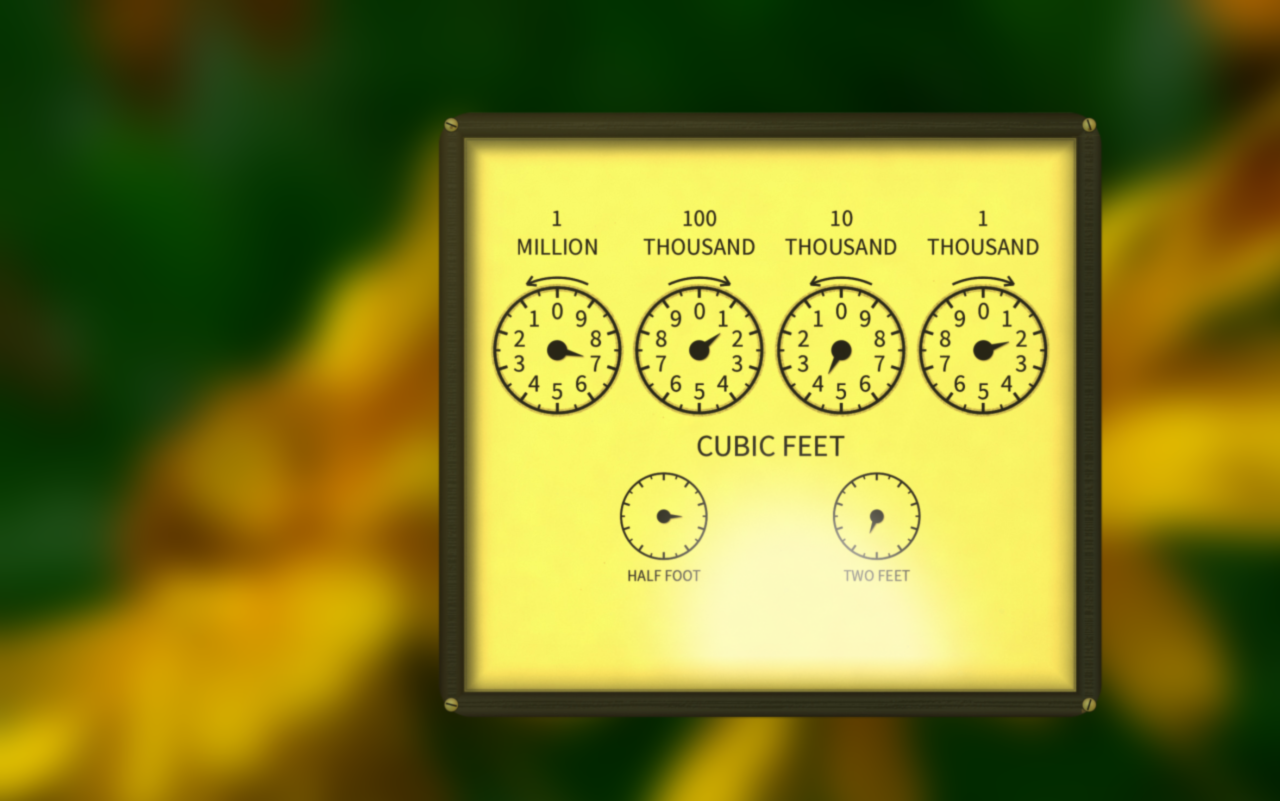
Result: 714200,ft³
